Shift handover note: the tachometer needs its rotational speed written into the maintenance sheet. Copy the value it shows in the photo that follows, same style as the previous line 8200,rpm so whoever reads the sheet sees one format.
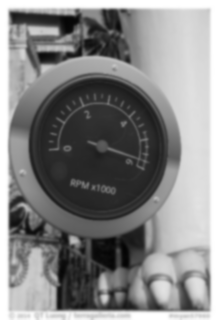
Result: 5750,rpm
